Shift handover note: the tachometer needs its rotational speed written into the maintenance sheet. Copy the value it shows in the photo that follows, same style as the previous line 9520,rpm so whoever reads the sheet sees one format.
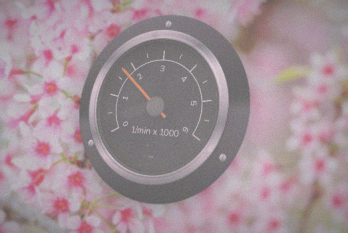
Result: 1750,rpm
